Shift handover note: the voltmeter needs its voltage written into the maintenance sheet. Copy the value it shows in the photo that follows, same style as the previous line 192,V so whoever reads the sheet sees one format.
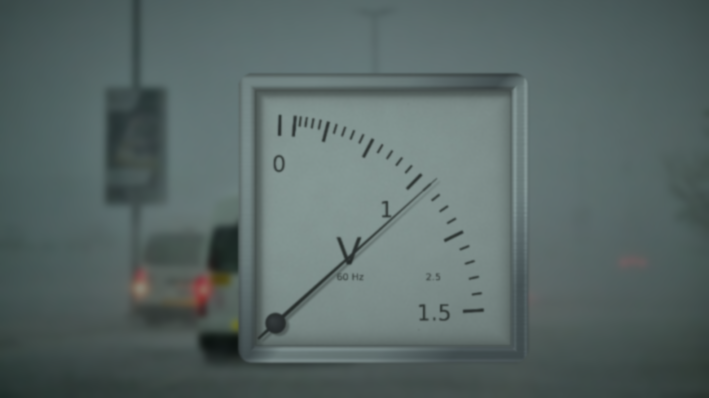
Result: 1.05,V
